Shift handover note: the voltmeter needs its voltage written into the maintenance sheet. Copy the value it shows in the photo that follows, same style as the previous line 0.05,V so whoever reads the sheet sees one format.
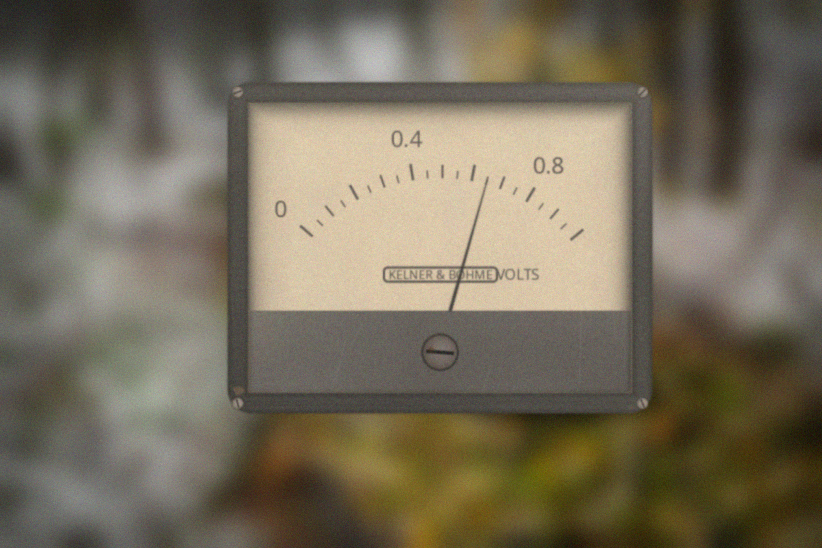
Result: 0.65,V
